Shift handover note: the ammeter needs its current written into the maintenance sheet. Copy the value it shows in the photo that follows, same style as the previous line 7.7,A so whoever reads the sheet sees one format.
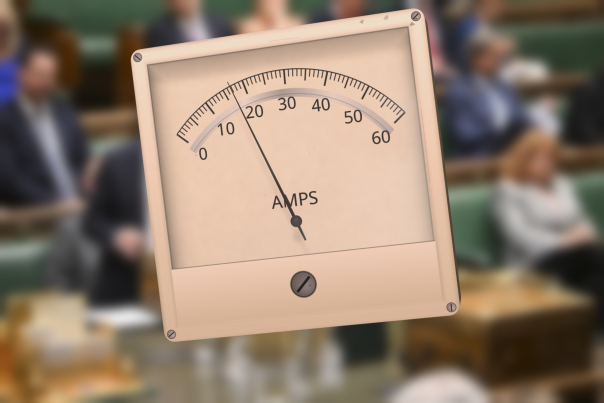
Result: 17,A
